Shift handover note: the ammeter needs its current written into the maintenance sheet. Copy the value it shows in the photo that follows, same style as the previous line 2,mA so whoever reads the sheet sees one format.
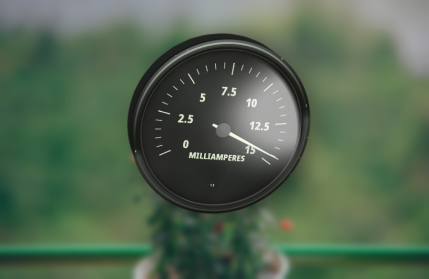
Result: 14.5,mA
